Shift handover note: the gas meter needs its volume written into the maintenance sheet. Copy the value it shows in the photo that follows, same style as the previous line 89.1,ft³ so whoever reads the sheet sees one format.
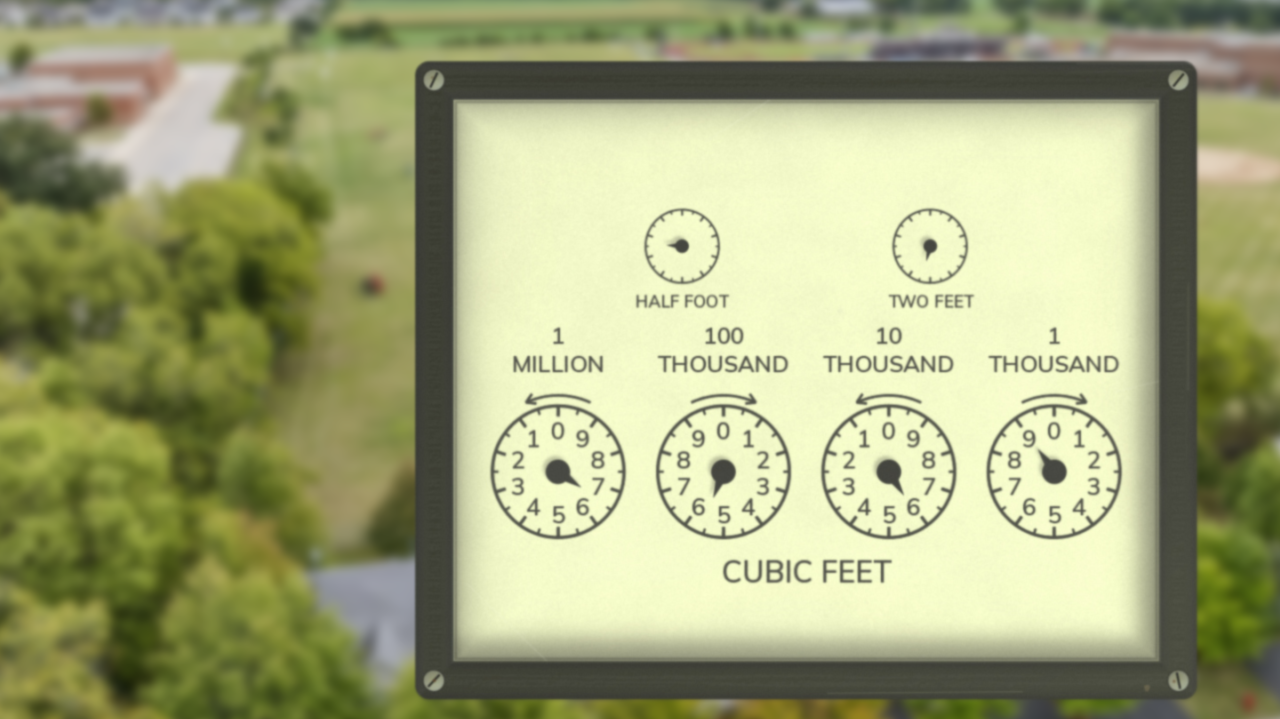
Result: 655900,ft³
